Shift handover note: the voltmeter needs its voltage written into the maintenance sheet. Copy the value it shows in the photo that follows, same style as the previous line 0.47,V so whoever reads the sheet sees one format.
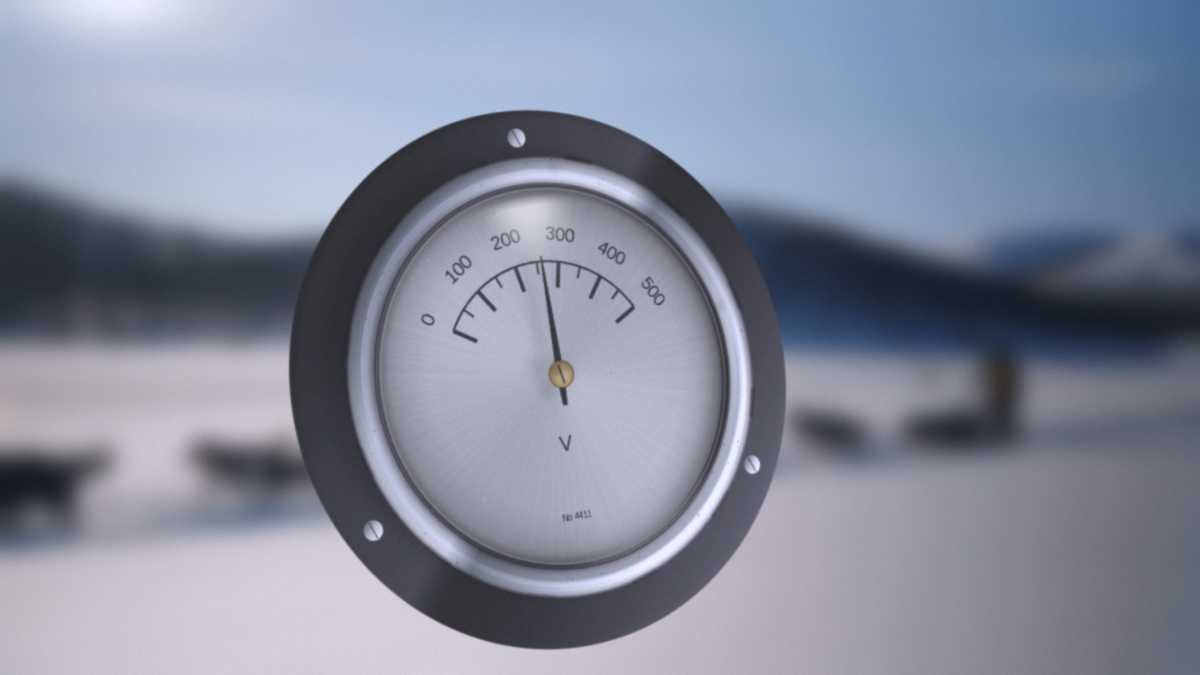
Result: 250,V
